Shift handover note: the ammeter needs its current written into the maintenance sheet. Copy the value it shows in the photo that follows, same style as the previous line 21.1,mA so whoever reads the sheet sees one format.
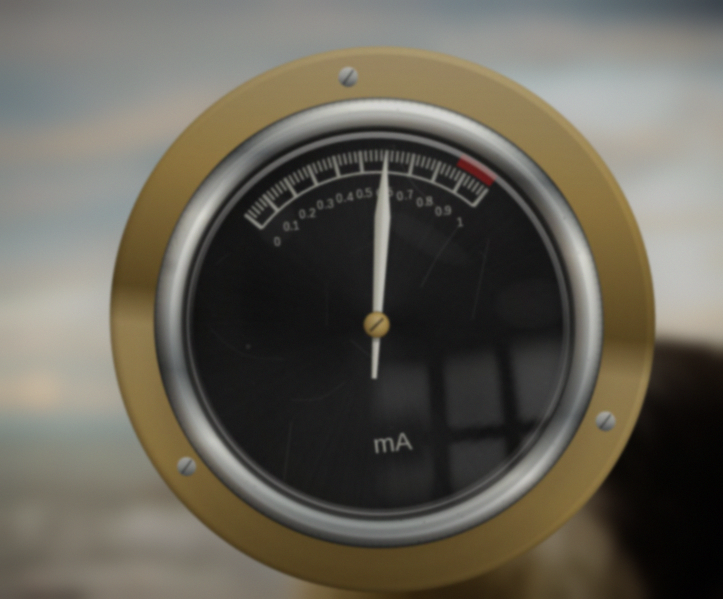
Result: 0.6,mA
